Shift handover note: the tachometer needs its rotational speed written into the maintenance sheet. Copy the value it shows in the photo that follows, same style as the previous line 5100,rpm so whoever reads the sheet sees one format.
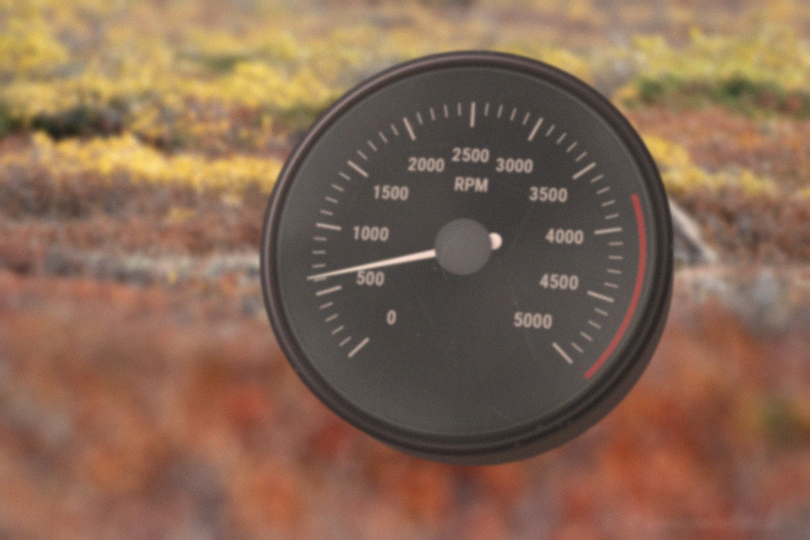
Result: 600,rpm
